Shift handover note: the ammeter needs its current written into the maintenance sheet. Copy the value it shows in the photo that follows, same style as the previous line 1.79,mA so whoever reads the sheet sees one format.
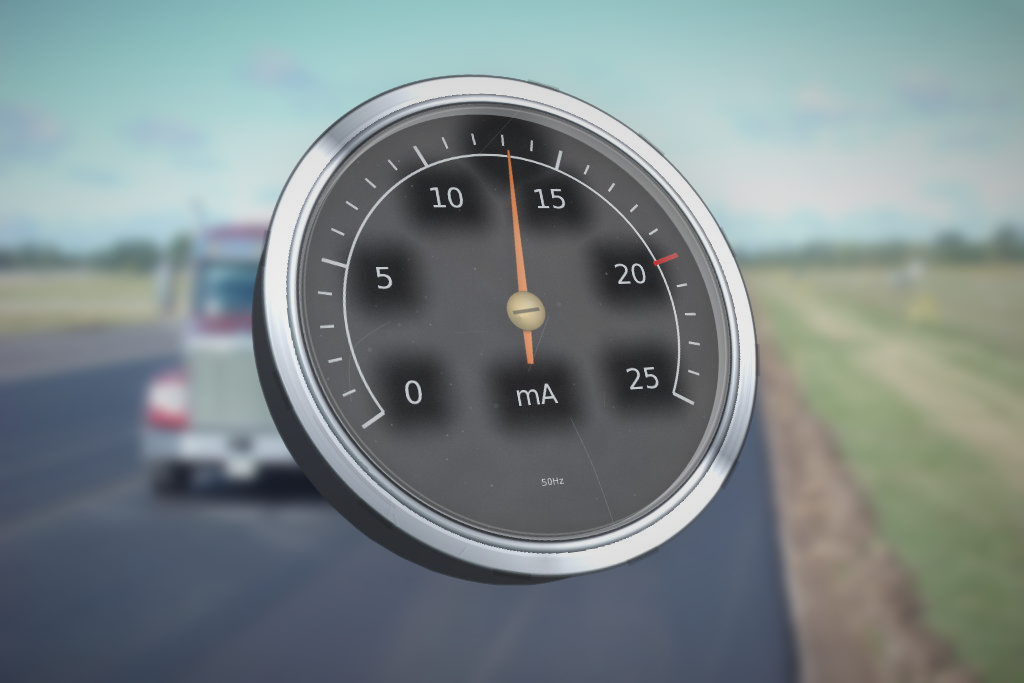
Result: 13,mA
